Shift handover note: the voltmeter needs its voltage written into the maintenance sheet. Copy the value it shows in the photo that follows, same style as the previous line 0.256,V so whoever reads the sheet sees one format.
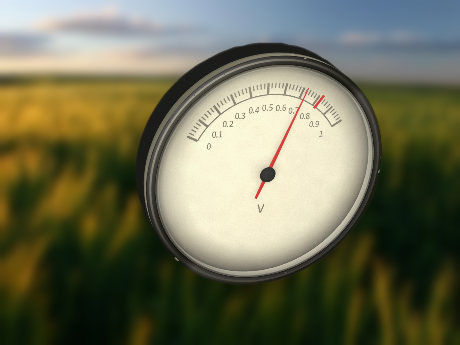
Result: 0.7,V
